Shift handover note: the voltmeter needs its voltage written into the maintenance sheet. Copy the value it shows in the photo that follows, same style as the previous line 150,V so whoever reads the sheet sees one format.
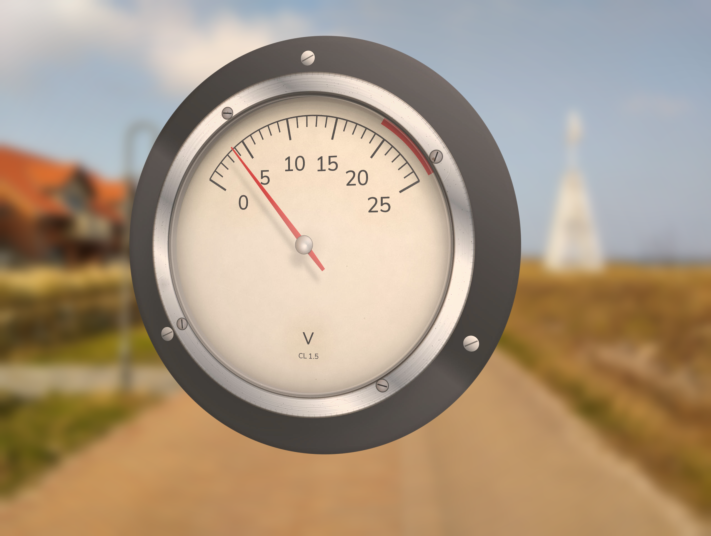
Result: 4,V
